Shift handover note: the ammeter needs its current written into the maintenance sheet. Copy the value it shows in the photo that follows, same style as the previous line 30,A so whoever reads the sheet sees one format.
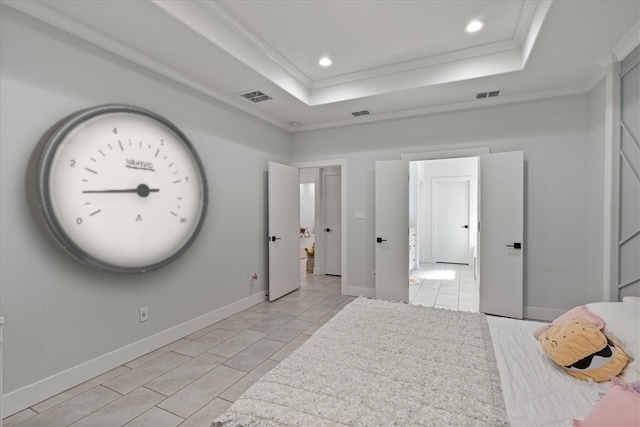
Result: 1,A
